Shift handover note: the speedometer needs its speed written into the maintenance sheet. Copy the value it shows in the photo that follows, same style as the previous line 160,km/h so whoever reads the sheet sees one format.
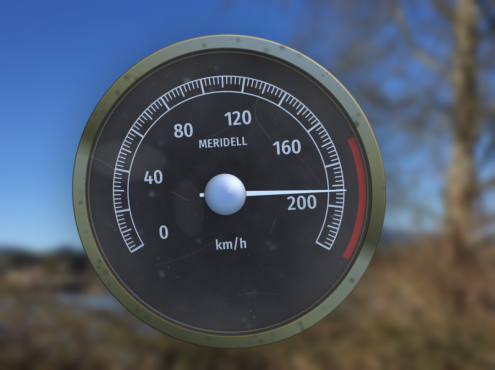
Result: 192,km/h
